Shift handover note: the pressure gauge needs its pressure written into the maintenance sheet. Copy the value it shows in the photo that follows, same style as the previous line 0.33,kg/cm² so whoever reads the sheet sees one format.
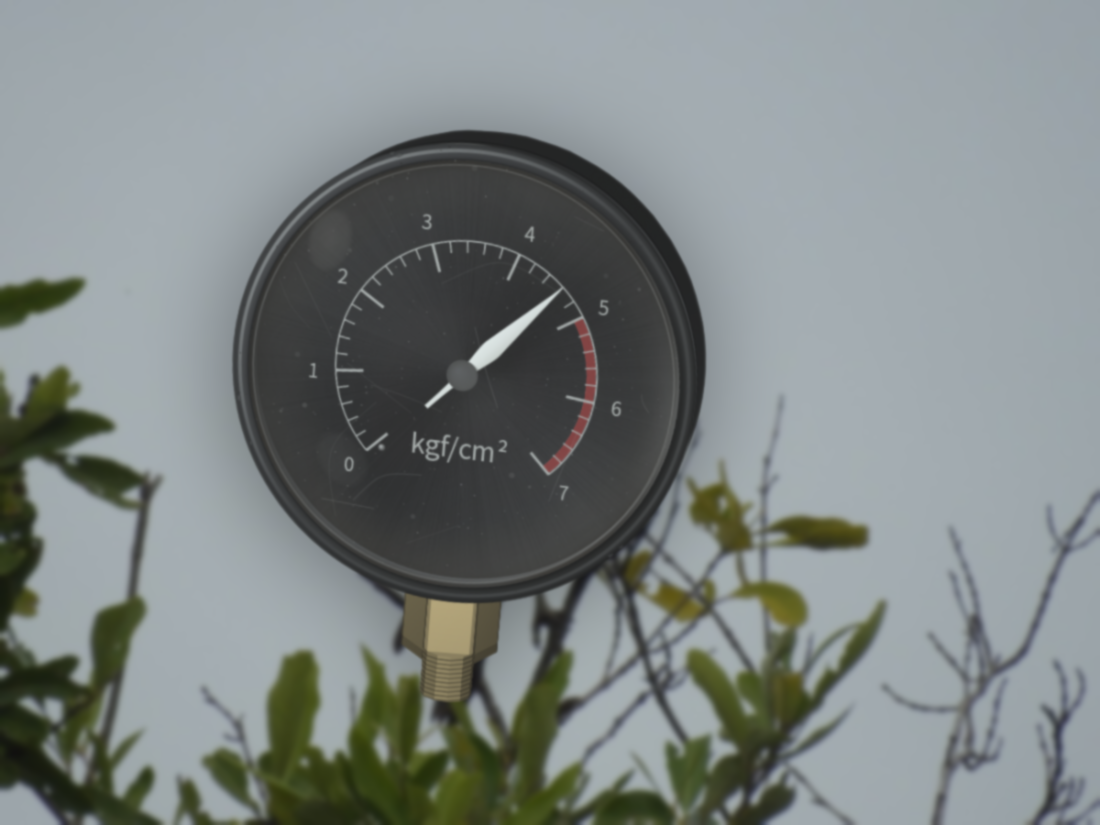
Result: 4.6,kg/cm²
